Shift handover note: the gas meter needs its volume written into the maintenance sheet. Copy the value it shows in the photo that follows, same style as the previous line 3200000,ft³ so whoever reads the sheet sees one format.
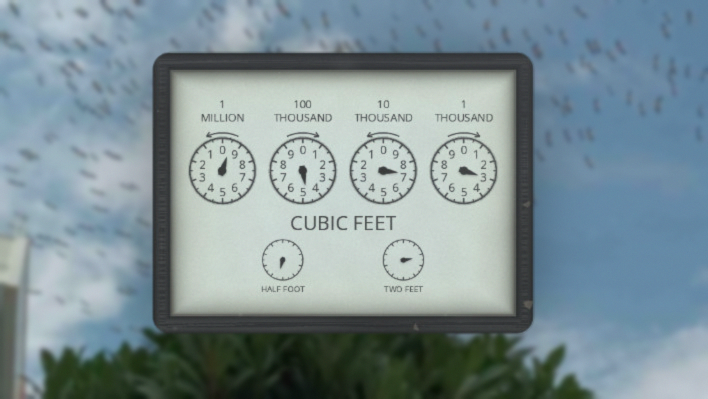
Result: 947300,ft³
